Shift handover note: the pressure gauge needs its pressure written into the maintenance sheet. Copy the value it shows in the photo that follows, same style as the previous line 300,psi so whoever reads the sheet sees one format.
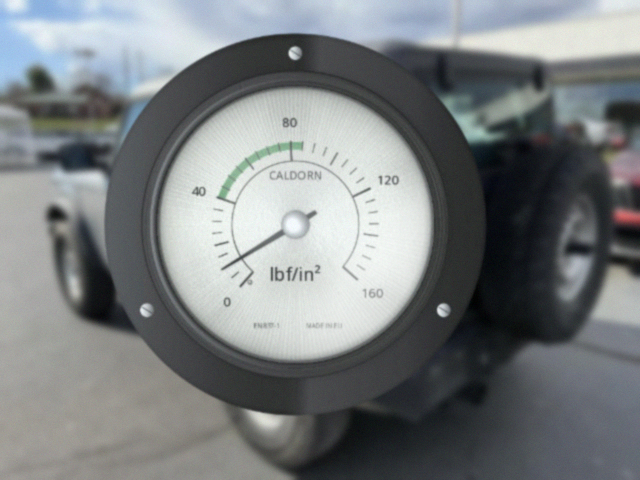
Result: 10,psi
